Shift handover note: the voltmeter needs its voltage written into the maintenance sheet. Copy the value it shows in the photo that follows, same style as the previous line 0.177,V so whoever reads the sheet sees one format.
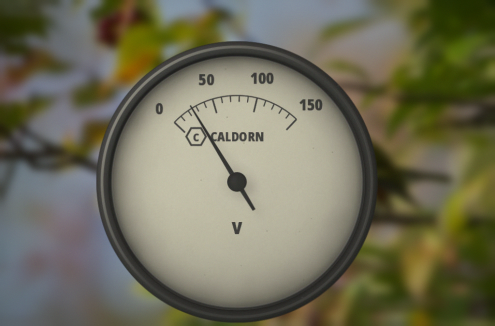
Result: 25,V
